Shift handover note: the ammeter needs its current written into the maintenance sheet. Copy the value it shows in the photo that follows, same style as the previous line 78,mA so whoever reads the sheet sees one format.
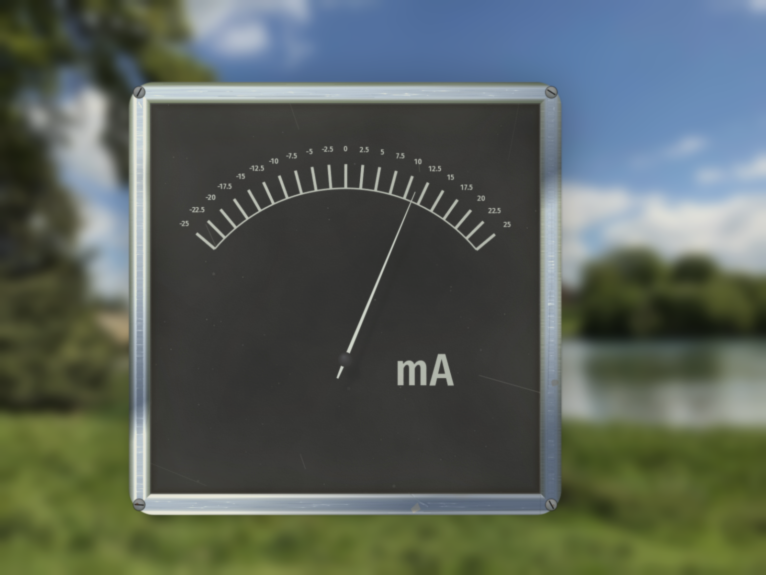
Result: 11.25,mA
